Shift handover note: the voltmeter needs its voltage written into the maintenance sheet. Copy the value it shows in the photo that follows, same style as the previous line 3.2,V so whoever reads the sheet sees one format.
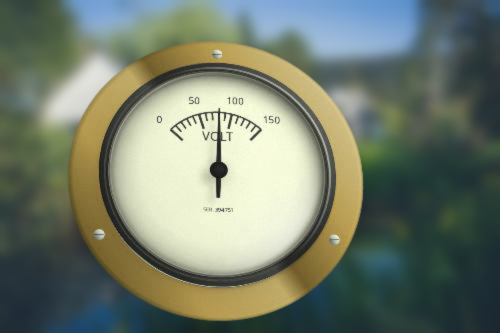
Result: 80,V
